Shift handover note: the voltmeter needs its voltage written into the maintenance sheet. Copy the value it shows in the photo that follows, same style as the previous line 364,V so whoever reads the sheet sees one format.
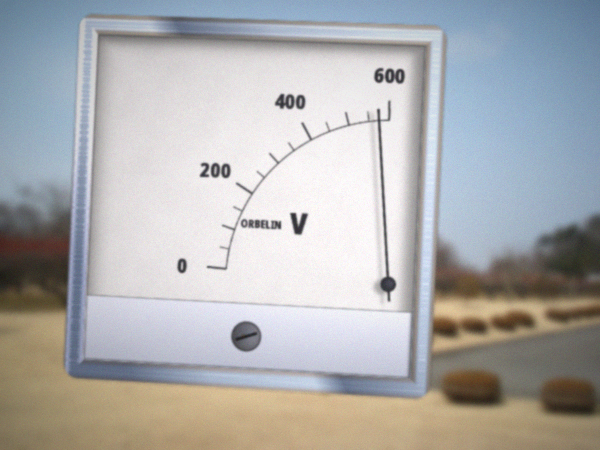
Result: 575,V
